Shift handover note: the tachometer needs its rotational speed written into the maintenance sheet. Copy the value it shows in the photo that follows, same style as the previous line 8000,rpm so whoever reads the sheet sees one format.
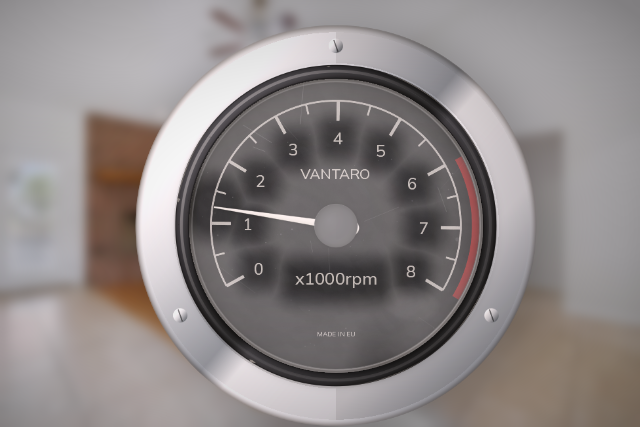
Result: 1250,rpm
